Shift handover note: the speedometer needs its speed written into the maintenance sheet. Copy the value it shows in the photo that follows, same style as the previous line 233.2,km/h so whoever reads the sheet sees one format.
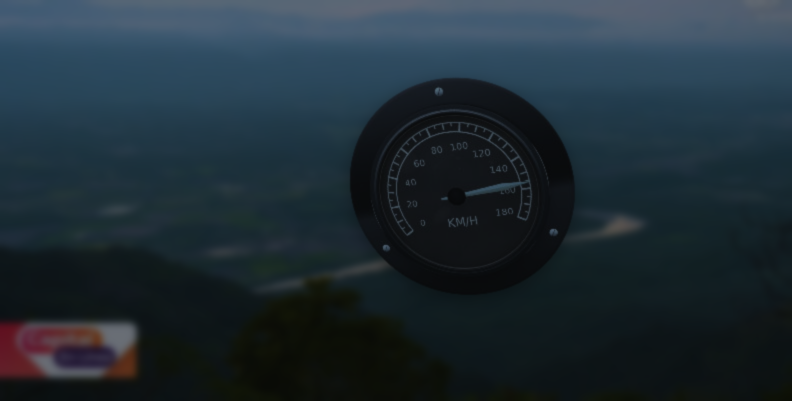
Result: 155,km/h
